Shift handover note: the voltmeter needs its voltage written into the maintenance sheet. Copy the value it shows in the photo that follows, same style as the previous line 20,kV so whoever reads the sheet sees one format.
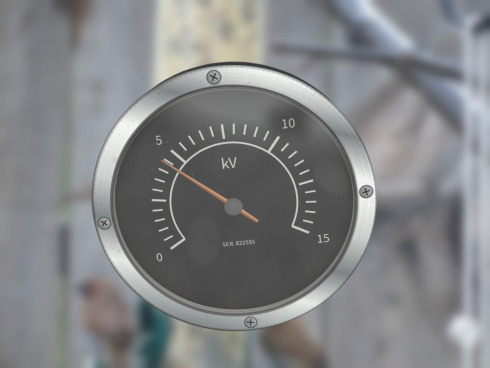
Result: 4.5,kV
